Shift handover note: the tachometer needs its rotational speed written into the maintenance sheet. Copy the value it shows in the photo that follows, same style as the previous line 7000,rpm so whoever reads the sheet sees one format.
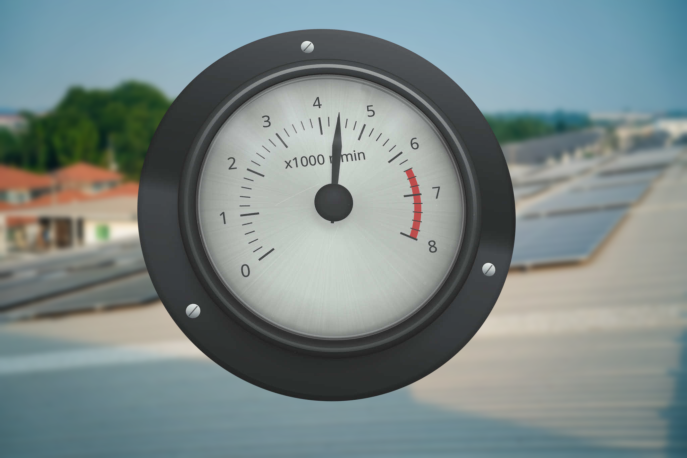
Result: 4400,rpm
